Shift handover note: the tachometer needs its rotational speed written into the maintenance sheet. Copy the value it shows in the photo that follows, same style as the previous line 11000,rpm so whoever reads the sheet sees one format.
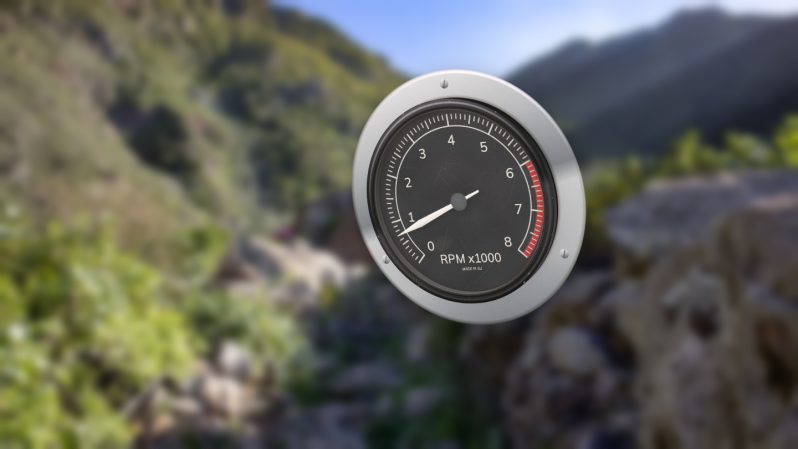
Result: 700,rpm
